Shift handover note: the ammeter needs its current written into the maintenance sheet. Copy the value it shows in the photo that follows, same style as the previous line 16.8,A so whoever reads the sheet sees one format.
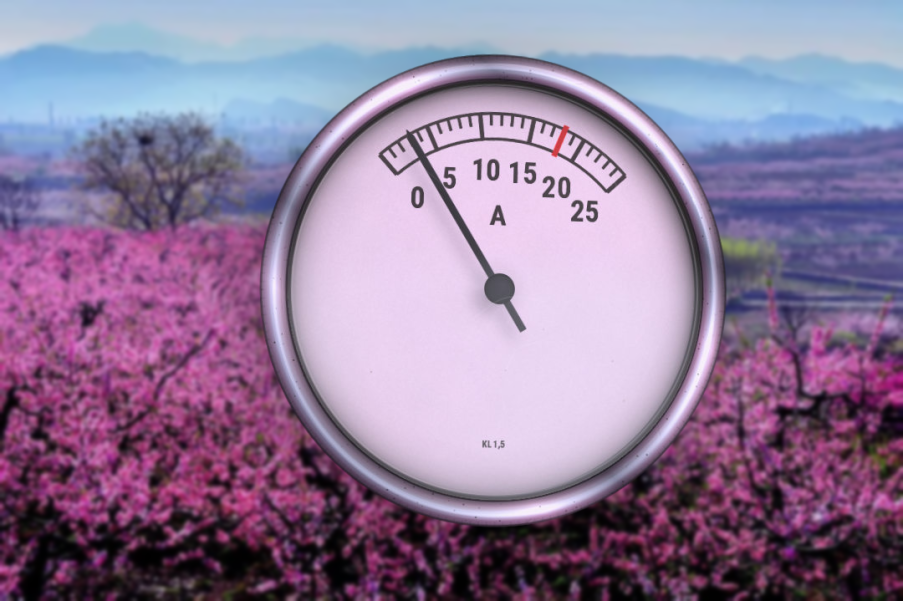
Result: 3,A
